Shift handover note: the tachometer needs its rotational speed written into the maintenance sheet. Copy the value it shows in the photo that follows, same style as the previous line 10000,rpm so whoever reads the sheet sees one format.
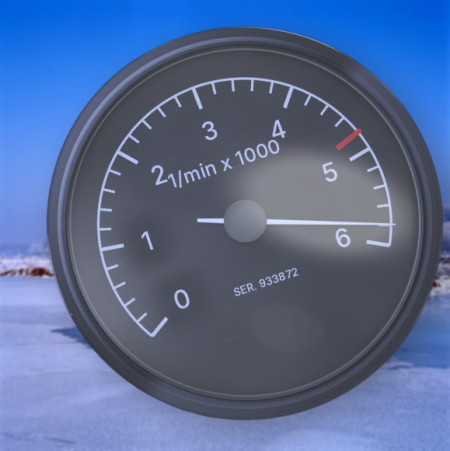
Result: 5800,rpm
